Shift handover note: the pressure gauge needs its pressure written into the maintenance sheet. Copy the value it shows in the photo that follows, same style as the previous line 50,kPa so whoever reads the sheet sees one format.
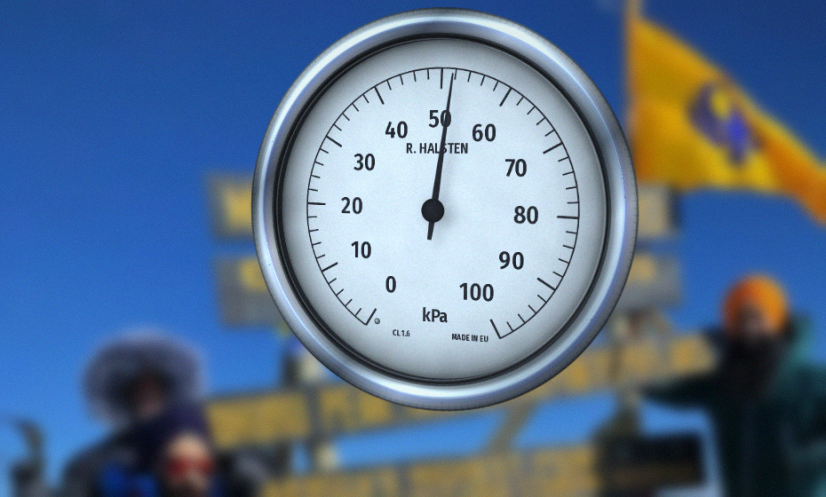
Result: 52,kPa
